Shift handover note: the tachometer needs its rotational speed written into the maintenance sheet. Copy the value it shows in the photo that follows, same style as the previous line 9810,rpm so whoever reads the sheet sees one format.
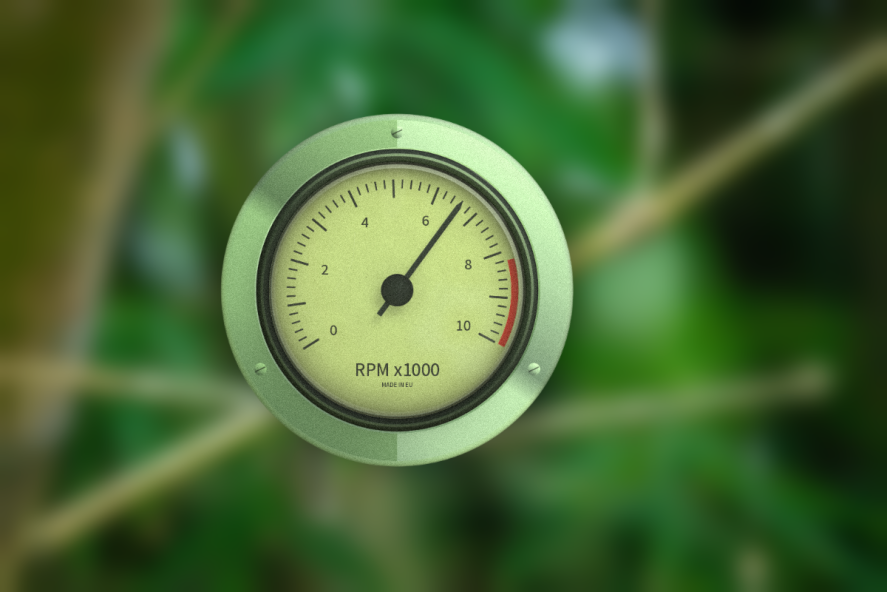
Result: 6600,rpm
